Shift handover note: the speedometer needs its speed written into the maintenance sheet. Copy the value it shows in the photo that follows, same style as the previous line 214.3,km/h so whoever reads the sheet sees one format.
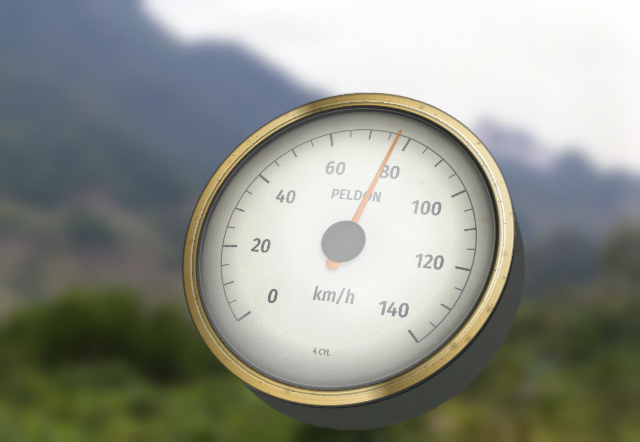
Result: 77.5,km/h
